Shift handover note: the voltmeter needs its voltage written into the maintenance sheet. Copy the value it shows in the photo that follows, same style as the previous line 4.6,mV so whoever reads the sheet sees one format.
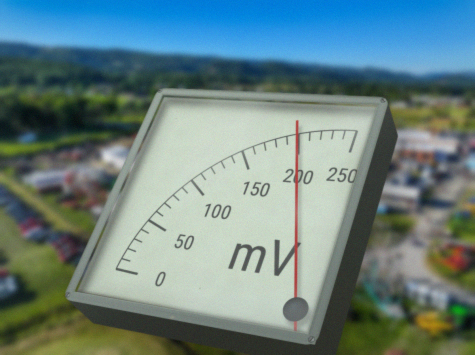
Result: 200,mV
